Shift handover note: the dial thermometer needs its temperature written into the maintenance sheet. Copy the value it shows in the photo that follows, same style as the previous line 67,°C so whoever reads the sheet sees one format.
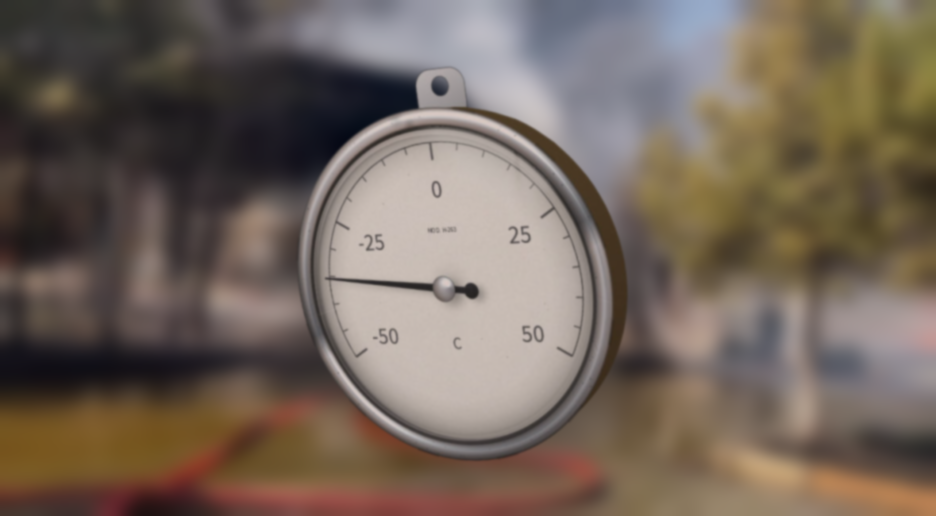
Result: -35,°C
